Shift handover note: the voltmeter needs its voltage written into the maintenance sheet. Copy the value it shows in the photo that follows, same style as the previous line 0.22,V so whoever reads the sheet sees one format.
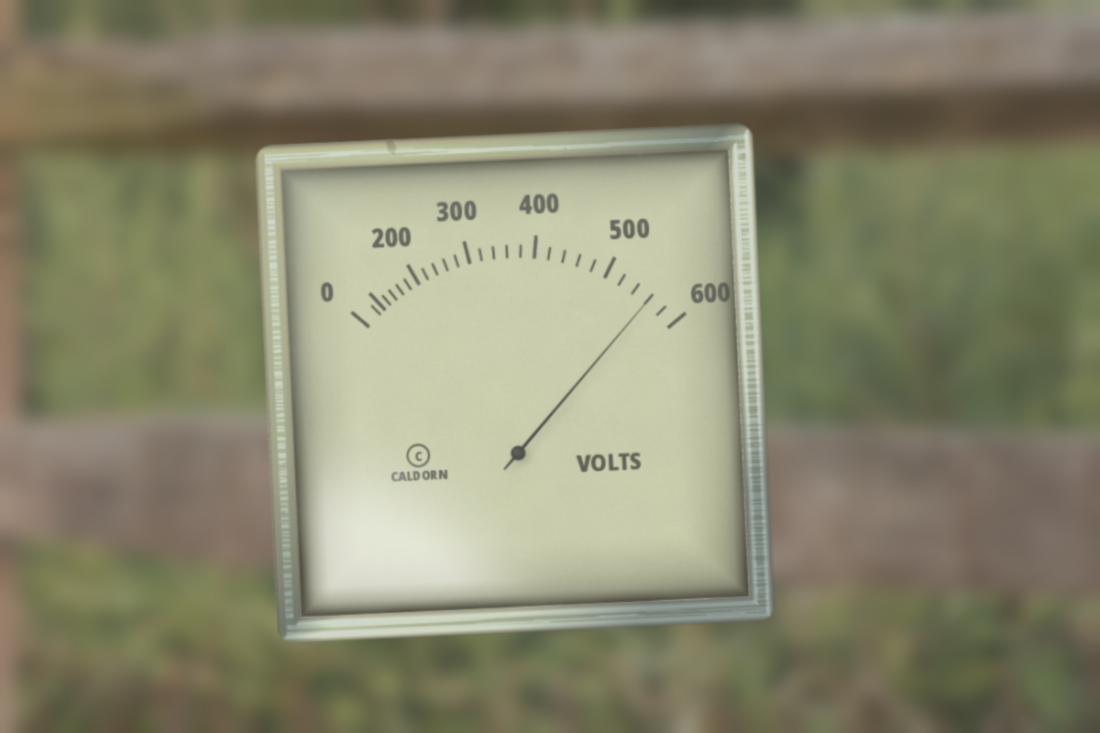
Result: 560,V
